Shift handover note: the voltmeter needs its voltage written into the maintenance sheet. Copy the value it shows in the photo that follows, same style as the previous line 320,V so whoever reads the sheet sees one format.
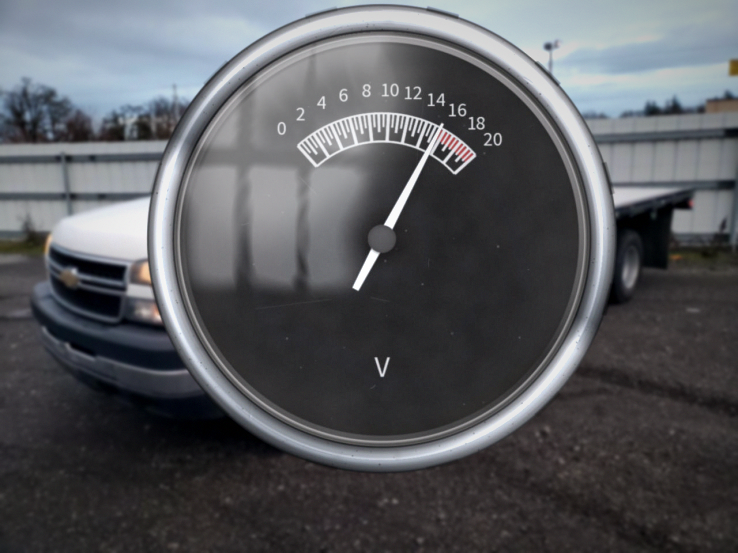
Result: 15.5,V
